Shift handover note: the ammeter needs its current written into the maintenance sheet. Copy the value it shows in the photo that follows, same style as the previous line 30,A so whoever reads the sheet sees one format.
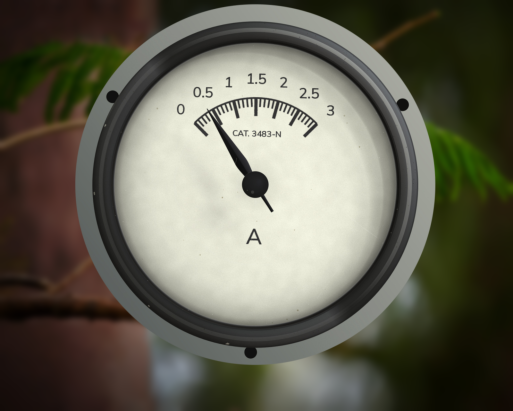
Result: 0.4,A
